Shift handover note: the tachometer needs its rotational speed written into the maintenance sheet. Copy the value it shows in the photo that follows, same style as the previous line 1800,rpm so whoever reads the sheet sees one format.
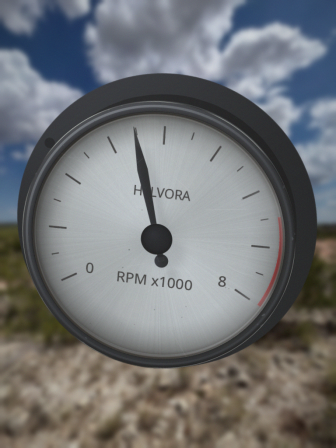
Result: 3500,rpm
